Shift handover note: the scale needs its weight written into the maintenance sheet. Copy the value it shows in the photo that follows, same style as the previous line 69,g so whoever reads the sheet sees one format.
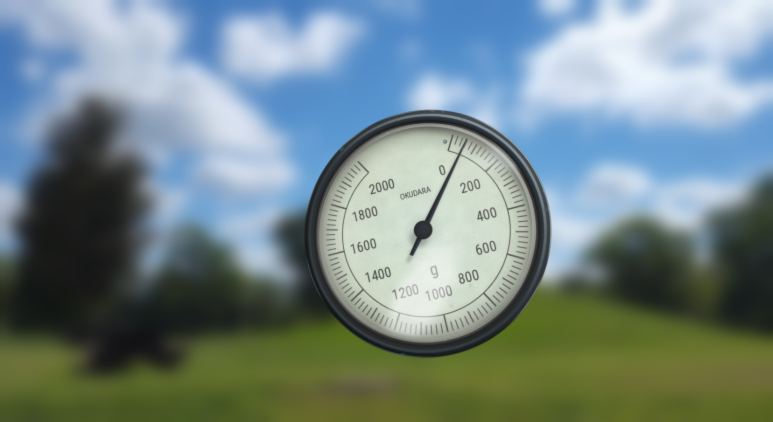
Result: 60,g
